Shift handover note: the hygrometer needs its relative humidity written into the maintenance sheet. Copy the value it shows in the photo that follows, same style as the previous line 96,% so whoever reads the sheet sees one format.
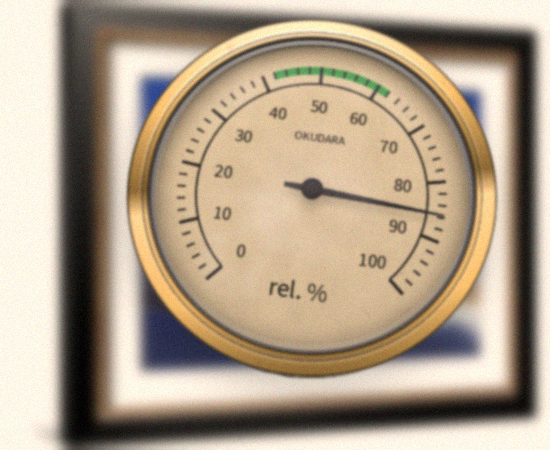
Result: 86,%
